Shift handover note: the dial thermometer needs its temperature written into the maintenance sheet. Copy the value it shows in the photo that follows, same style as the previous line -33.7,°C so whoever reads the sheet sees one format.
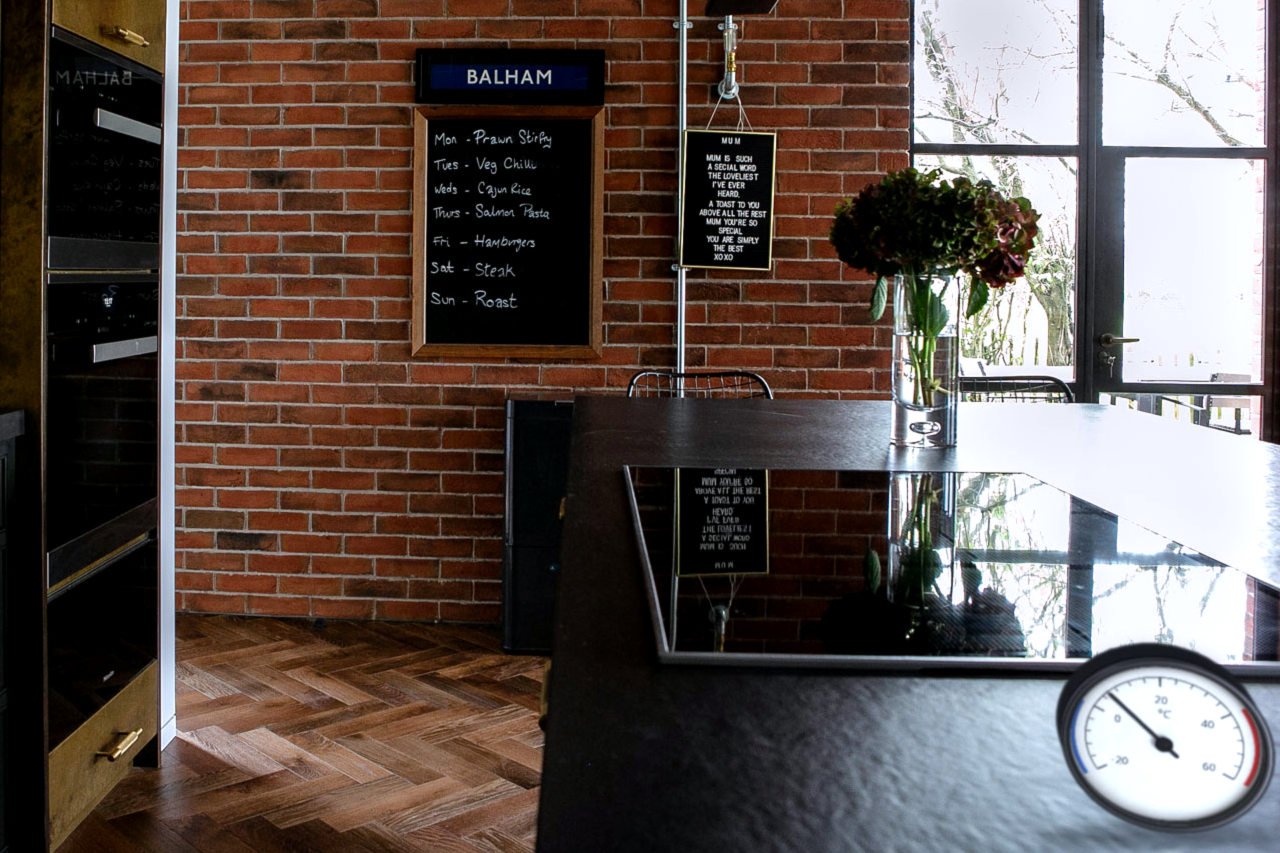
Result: 6,°C
